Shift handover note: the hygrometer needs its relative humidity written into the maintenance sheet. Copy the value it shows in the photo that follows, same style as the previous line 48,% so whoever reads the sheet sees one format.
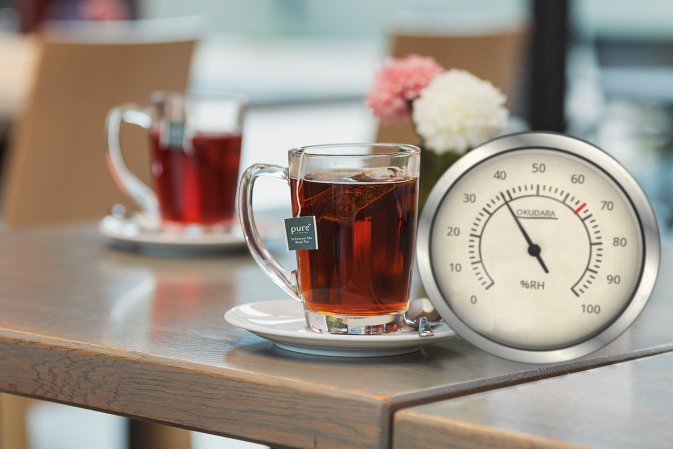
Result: 38,%
